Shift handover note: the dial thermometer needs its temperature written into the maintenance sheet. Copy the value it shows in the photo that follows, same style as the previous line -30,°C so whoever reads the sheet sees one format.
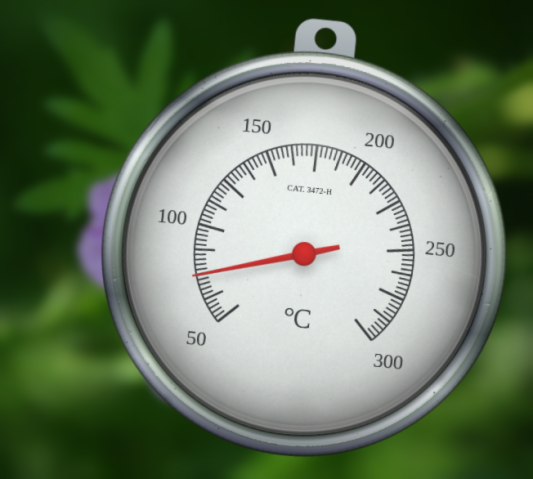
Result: 75,°C
